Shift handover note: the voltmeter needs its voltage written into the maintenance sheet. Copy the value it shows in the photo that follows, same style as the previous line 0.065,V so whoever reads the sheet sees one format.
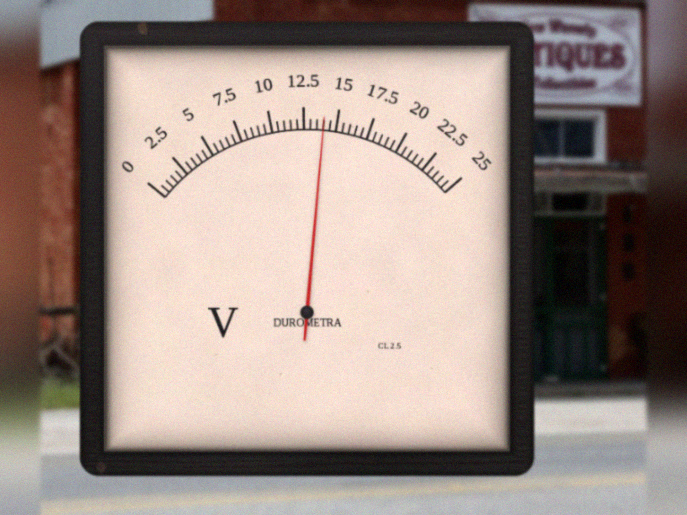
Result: 14,V
